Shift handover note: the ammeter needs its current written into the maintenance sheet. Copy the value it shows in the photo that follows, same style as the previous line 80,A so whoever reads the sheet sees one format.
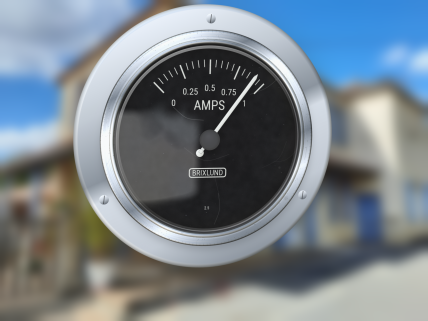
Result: 0.9,A
